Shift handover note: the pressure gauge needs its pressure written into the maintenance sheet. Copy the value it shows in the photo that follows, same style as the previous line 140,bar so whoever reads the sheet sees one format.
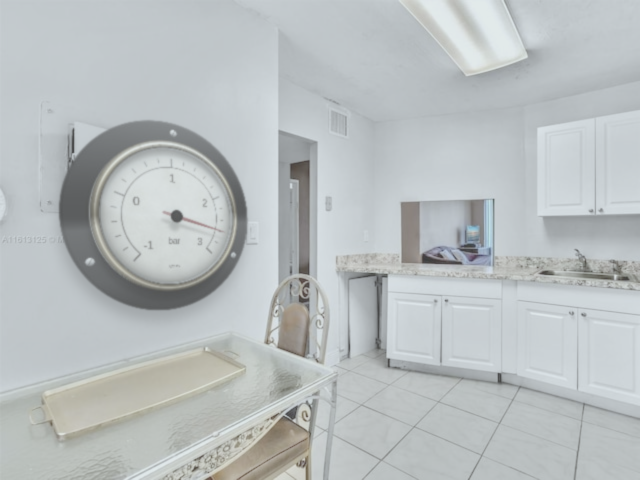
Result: 2.6,bar
